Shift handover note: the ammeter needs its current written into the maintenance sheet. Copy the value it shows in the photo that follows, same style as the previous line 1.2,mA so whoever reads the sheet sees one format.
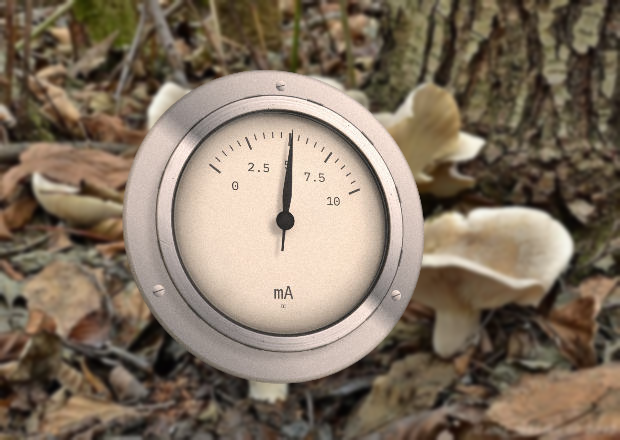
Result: 5,mA
